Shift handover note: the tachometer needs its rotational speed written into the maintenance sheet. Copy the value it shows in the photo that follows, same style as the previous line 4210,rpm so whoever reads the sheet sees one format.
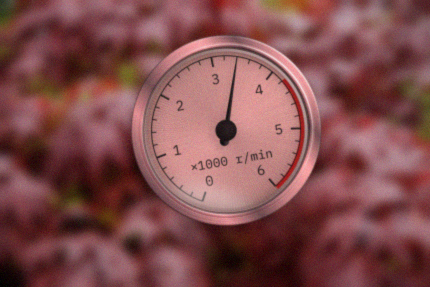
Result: 3400,rpm
